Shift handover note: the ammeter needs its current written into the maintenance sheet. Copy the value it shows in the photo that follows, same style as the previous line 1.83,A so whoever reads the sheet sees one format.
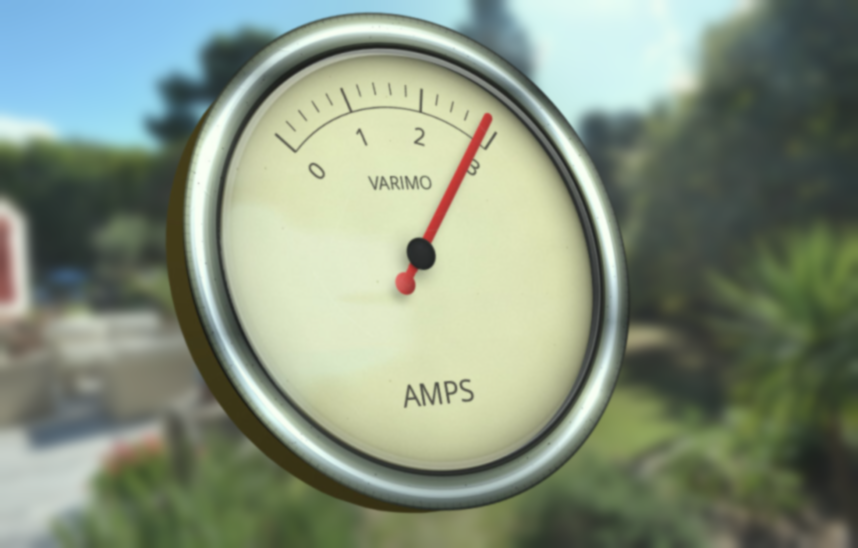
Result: 2.8,A
